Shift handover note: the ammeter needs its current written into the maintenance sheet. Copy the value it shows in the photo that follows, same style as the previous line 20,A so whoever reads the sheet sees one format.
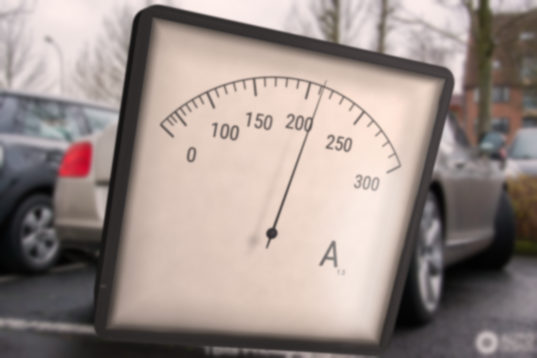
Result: 210,A
